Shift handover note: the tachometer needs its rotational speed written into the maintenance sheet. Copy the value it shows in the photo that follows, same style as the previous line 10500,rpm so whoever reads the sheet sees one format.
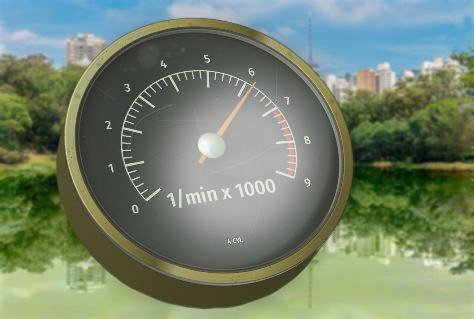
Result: 6200,rpm
